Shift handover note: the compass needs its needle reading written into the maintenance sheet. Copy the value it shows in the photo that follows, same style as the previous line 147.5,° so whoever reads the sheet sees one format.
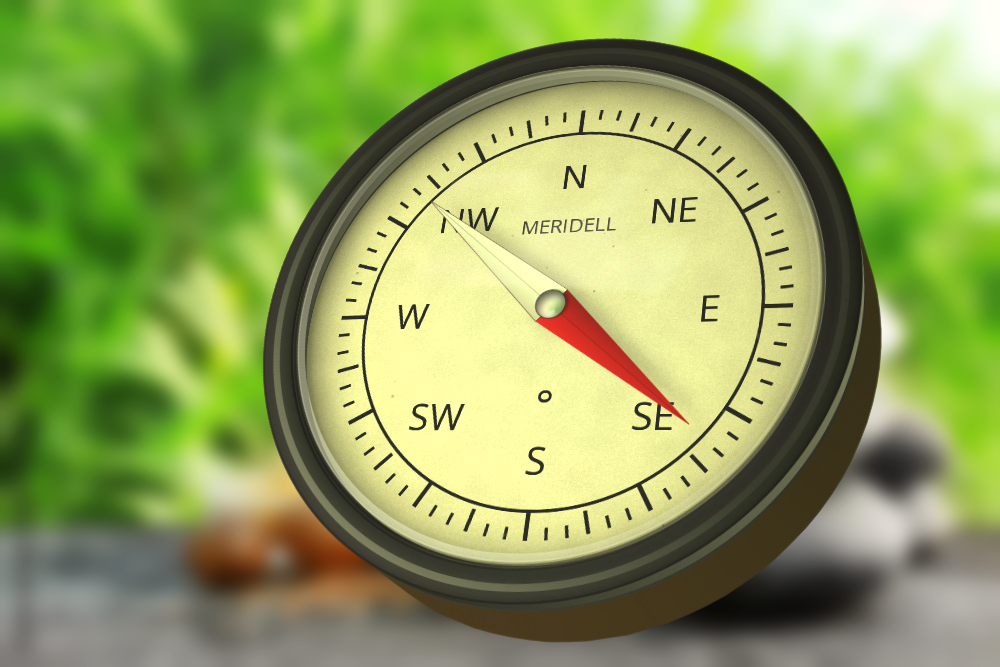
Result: 130,°
